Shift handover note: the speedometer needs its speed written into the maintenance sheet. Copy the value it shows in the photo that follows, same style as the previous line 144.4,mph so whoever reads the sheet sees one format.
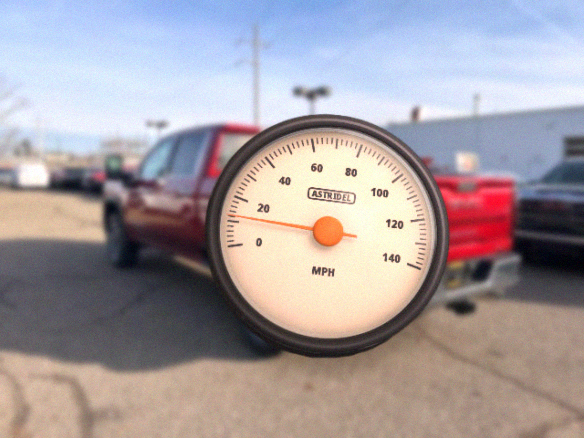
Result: 12,mph
